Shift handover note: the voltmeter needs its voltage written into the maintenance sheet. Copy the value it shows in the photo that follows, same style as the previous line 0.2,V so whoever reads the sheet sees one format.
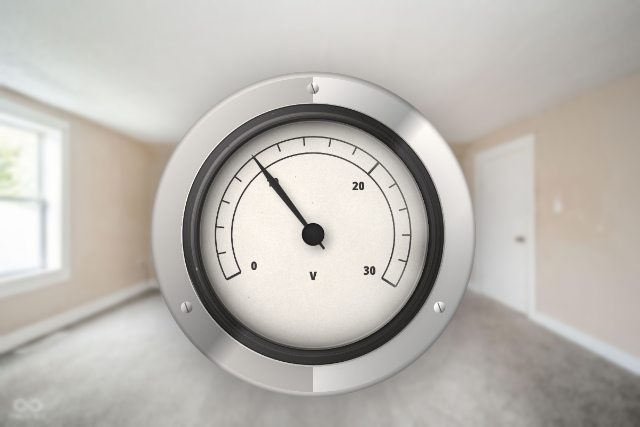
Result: 10,V
